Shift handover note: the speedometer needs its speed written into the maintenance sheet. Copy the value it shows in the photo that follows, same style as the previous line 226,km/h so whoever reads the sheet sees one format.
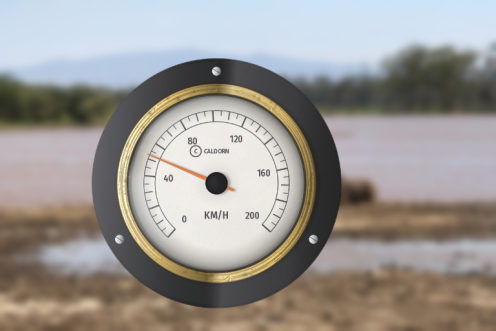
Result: 52.5,km/h
